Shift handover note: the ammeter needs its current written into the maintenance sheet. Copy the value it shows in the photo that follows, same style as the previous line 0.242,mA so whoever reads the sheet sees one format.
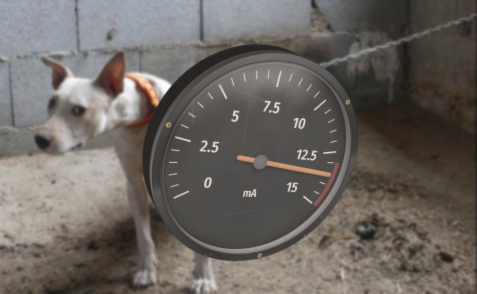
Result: 13.5,mA
